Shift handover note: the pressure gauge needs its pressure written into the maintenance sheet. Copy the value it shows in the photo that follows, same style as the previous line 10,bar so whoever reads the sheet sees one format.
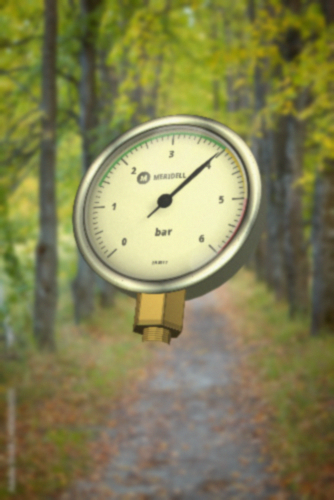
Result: 4,bar
